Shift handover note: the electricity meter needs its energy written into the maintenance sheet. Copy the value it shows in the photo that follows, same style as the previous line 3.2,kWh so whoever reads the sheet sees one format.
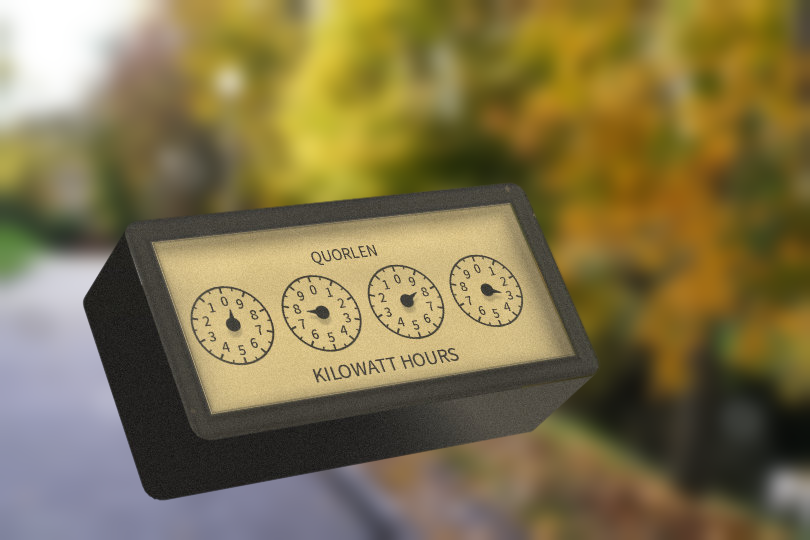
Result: 9783,kWh
